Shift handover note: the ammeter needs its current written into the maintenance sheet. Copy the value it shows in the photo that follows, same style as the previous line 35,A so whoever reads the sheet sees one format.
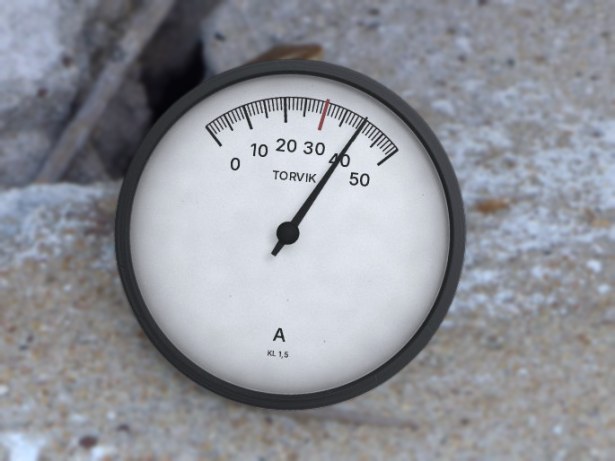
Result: 40,A
